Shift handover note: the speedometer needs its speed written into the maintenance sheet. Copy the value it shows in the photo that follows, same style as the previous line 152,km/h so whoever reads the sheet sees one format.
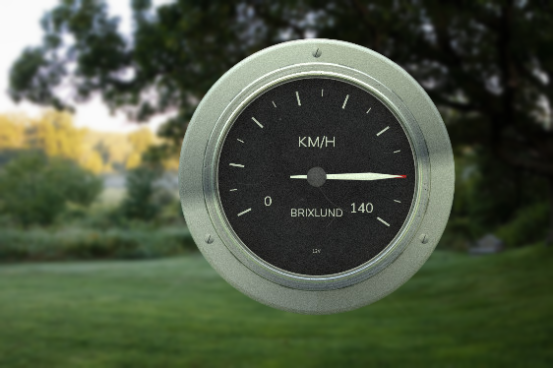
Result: 120,km/h
